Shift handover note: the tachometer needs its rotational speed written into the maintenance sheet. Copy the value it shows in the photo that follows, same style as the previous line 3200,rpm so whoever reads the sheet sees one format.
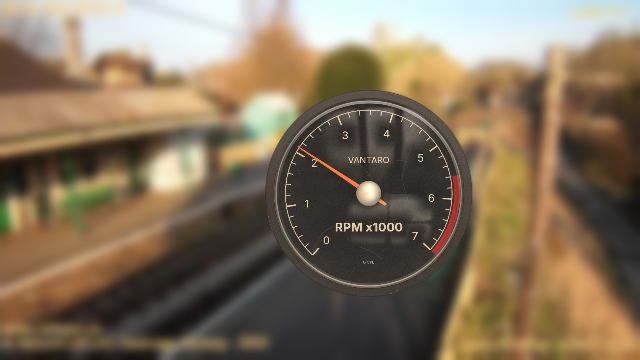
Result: 2100,rpm
